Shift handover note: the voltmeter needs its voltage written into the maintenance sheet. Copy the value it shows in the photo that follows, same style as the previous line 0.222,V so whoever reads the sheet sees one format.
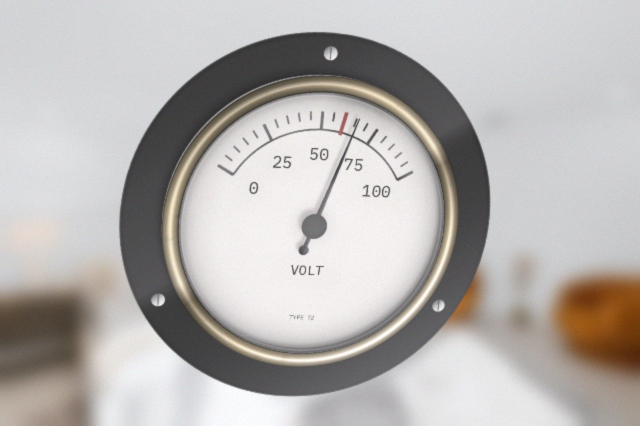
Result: 65,V
